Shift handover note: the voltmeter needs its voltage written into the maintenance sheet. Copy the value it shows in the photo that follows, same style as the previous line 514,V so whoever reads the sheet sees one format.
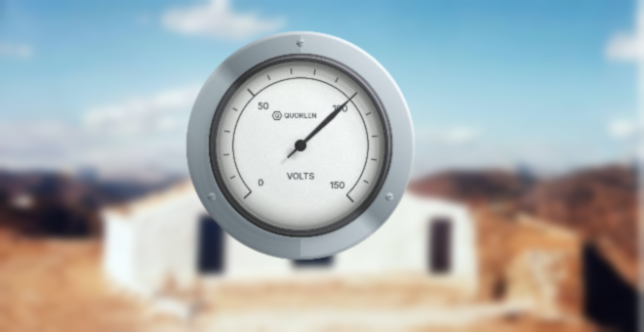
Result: 100,V
